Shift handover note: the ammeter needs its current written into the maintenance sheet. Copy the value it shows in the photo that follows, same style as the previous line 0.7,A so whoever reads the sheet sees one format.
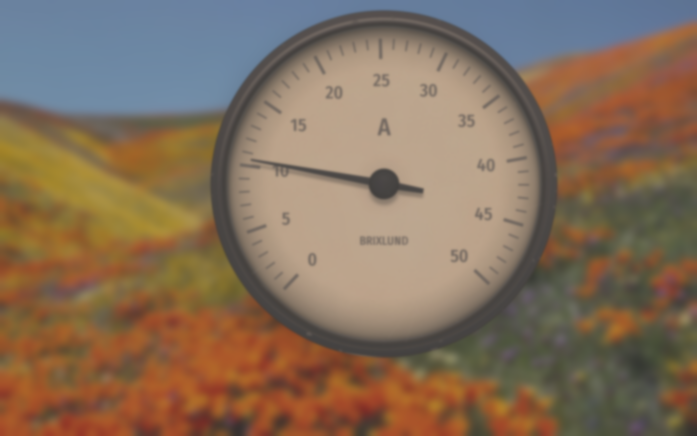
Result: 10.5,A
